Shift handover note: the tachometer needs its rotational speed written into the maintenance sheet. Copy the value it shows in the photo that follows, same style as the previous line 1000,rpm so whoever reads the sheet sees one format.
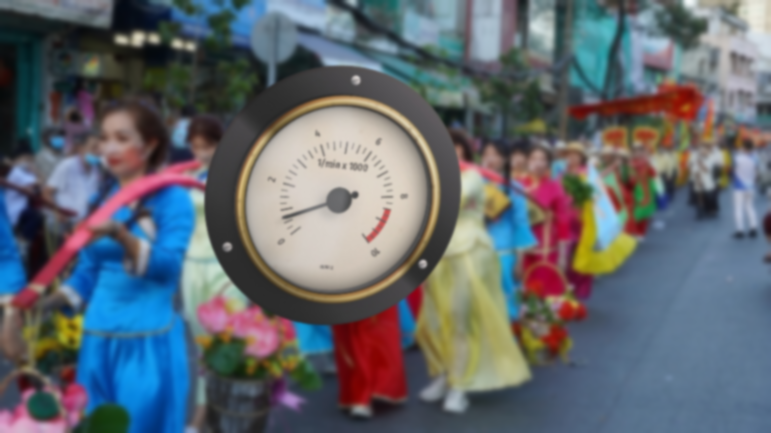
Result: 750,rpm
